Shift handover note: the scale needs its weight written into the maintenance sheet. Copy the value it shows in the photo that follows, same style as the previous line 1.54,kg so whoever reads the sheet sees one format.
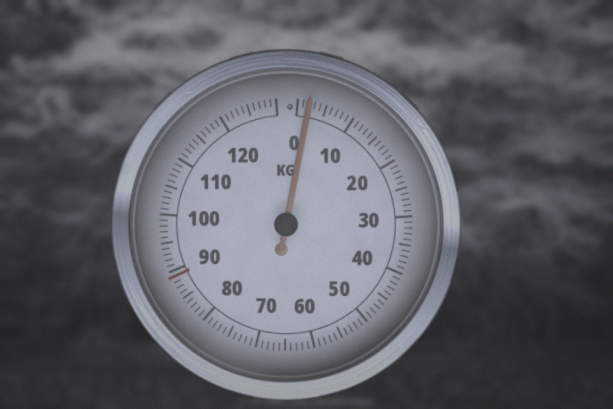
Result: 2,kg
